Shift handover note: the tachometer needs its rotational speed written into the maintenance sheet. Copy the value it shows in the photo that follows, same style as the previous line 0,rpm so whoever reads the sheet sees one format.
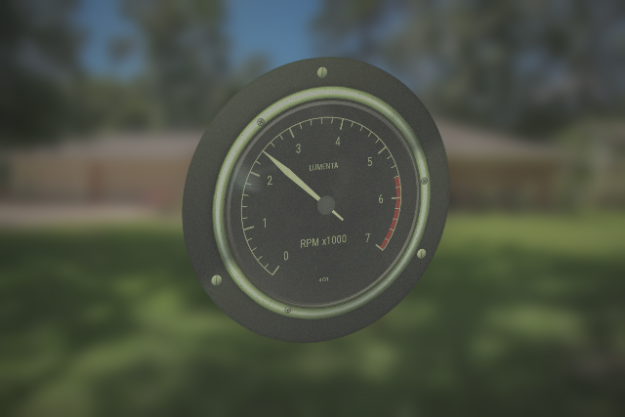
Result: 2400,rpm
